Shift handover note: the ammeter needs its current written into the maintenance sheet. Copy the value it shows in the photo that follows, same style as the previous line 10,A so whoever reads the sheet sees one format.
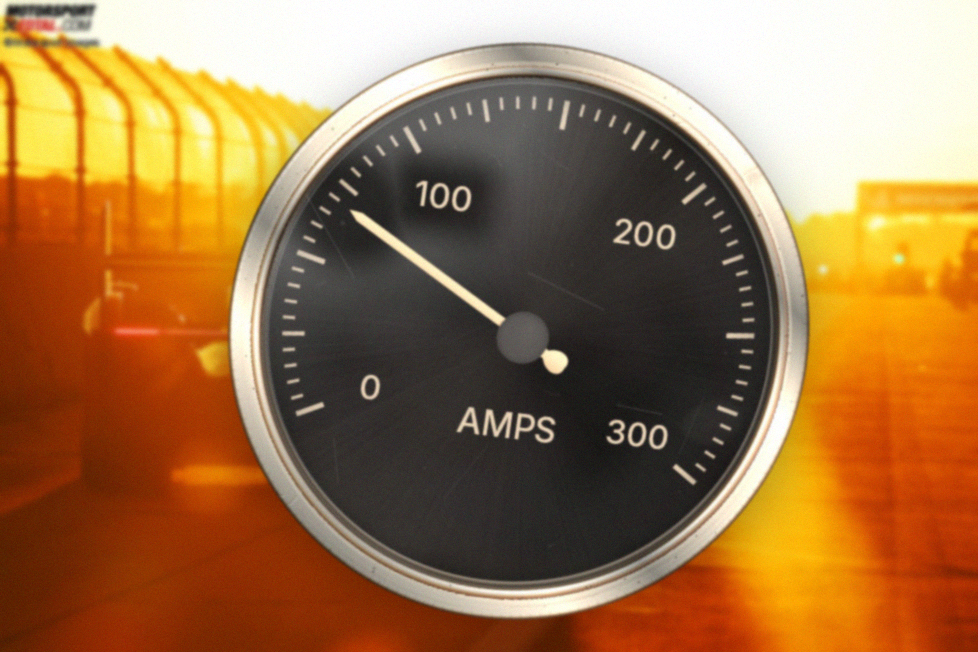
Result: 70,A
